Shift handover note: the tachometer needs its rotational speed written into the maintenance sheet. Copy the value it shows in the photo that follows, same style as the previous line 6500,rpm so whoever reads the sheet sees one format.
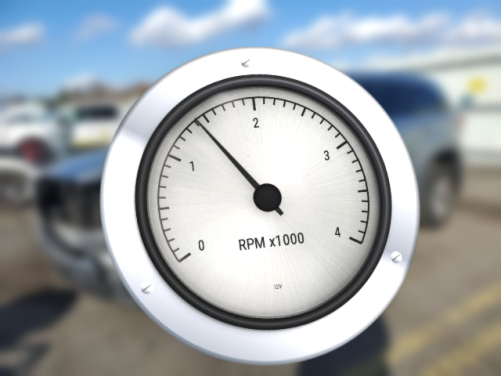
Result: 1400,rpm
